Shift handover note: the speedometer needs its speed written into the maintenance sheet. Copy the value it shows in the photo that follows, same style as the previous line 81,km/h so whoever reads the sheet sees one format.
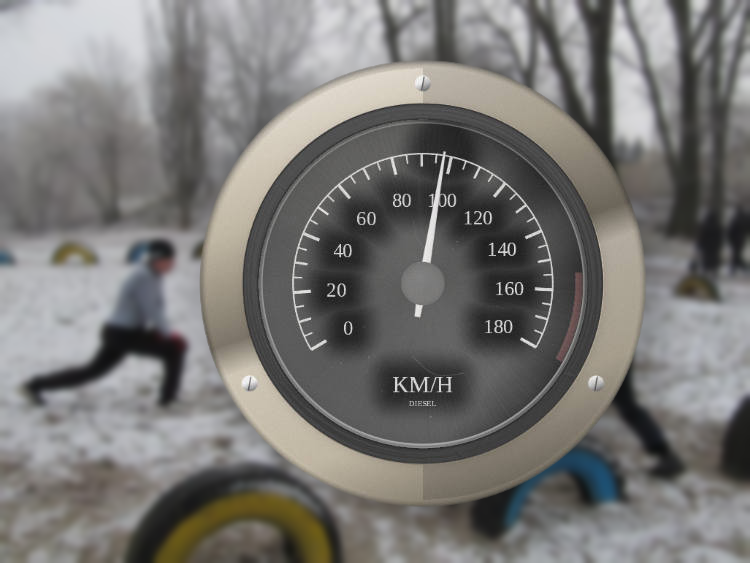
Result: 97.5,km/h
